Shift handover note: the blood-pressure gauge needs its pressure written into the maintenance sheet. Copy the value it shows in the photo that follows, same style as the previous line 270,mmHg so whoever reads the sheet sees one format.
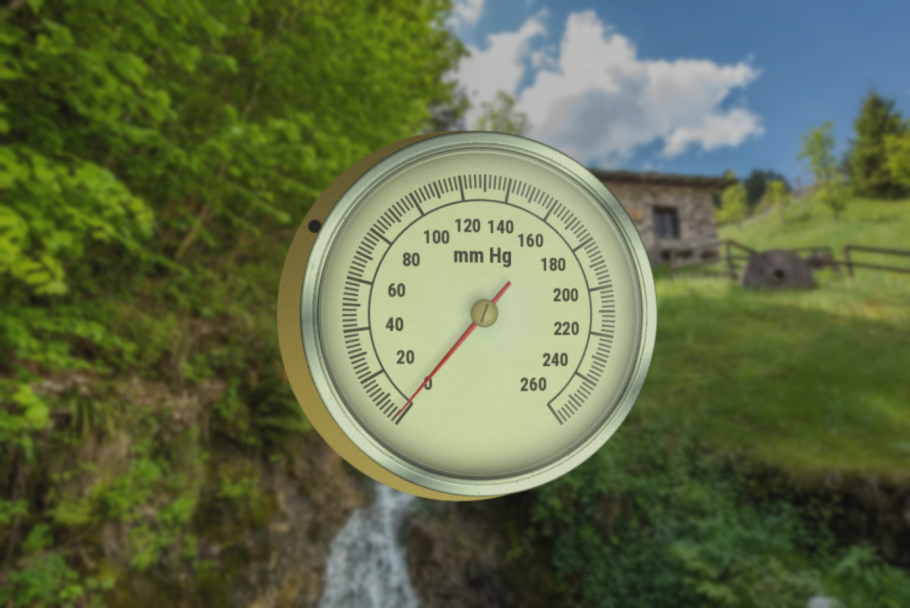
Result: 2,mmHg
